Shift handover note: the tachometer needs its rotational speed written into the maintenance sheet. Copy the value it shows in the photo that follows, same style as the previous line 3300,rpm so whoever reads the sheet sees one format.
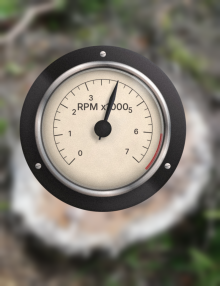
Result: 4000,rpm
